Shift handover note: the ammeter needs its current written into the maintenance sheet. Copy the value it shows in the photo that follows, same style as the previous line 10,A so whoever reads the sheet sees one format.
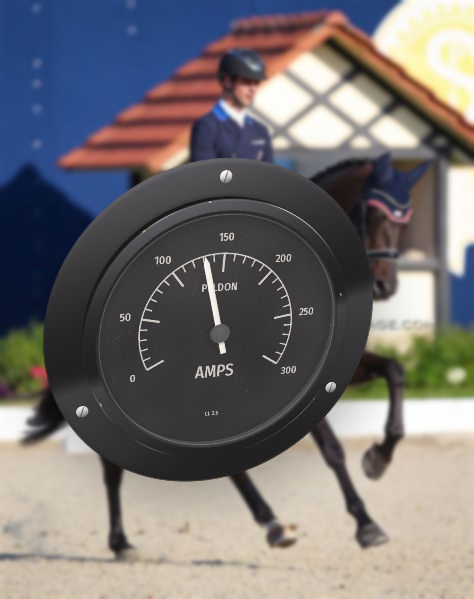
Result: 130,A
